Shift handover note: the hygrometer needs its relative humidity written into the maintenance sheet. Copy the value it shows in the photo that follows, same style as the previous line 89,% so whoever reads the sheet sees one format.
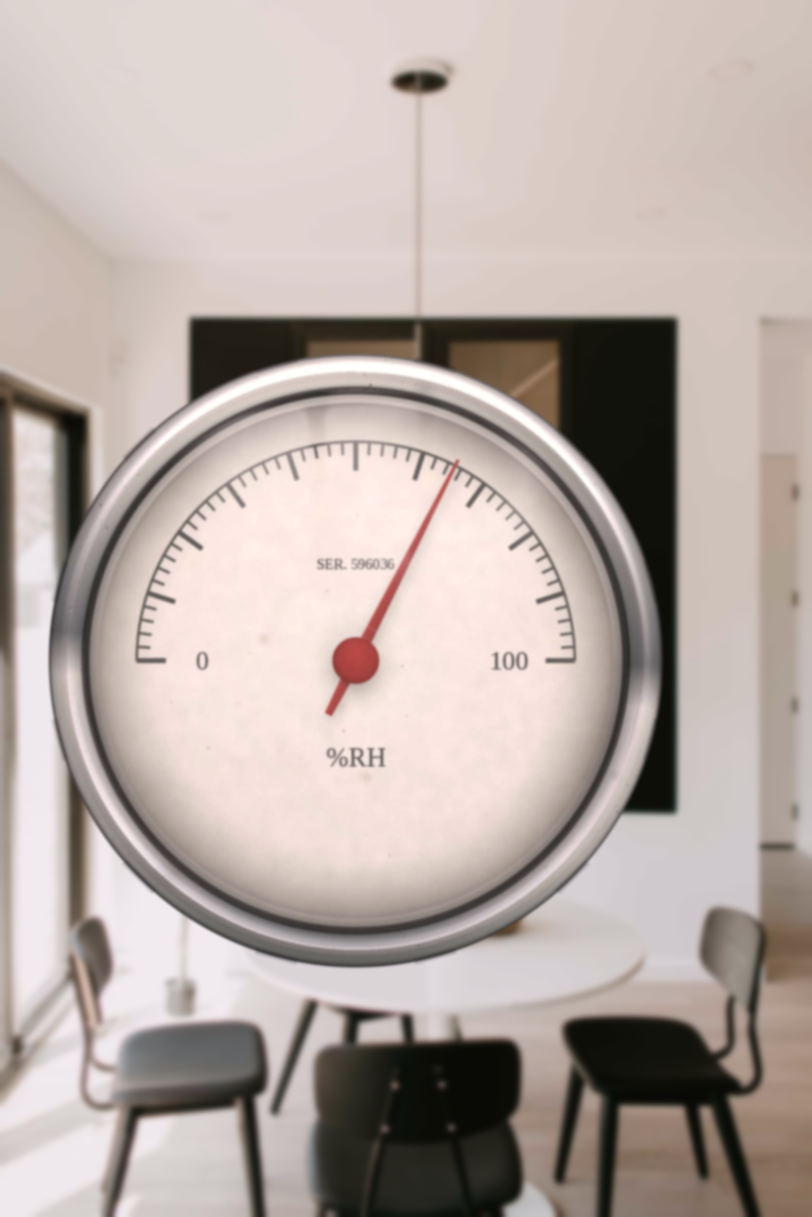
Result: 65,%
